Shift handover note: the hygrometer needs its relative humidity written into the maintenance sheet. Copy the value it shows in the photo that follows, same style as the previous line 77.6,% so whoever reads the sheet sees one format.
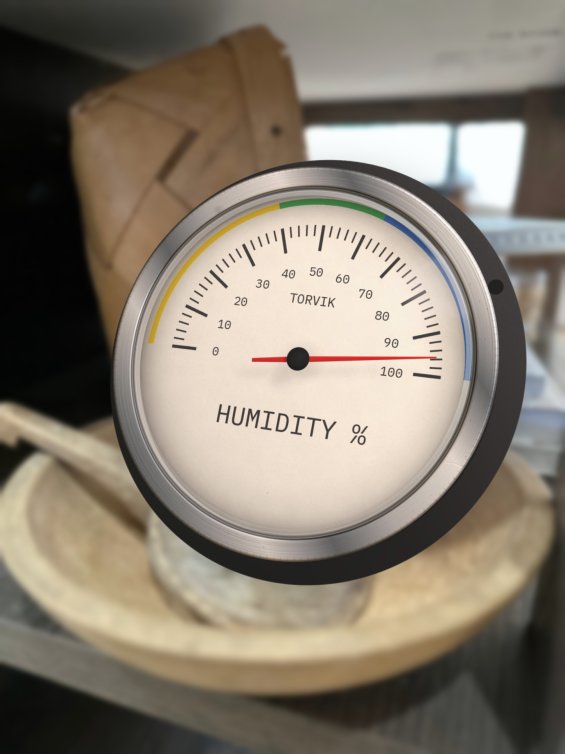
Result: 96,%
